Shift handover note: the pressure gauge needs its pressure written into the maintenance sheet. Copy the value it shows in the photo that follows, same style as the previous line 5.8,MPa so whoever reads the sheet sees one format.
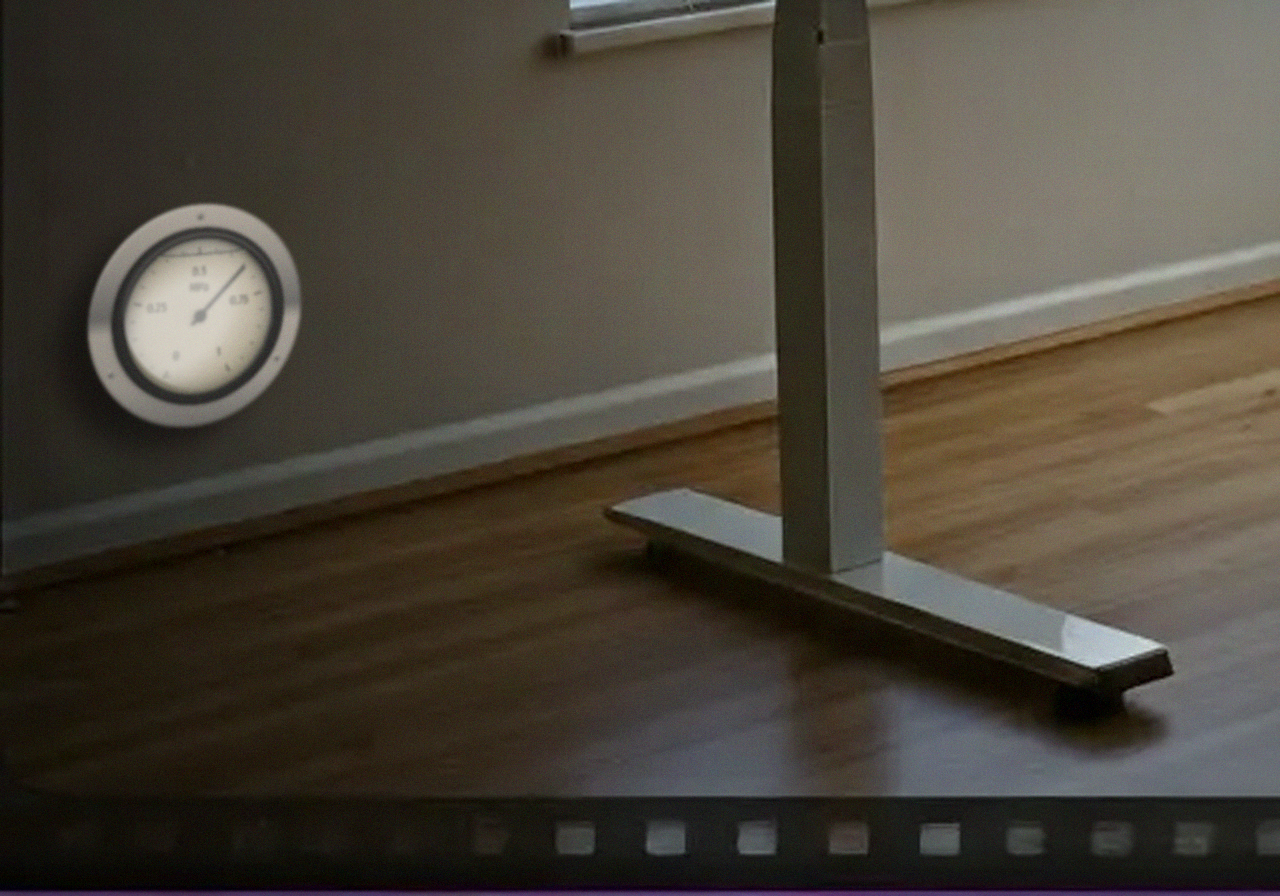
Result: 0.65,MPa
